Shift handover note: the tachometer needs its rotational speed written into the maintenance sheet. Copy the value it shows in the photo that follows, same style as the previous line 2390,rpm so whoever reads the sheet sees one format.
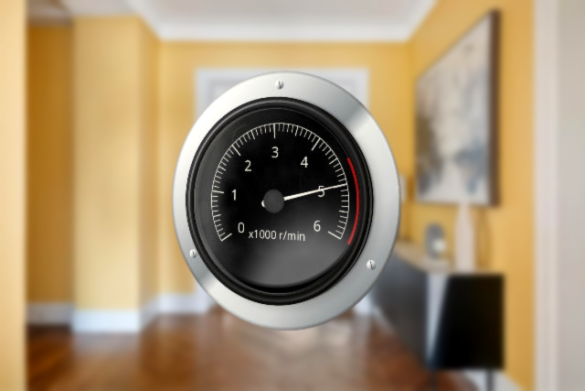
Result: 5000,rpm
